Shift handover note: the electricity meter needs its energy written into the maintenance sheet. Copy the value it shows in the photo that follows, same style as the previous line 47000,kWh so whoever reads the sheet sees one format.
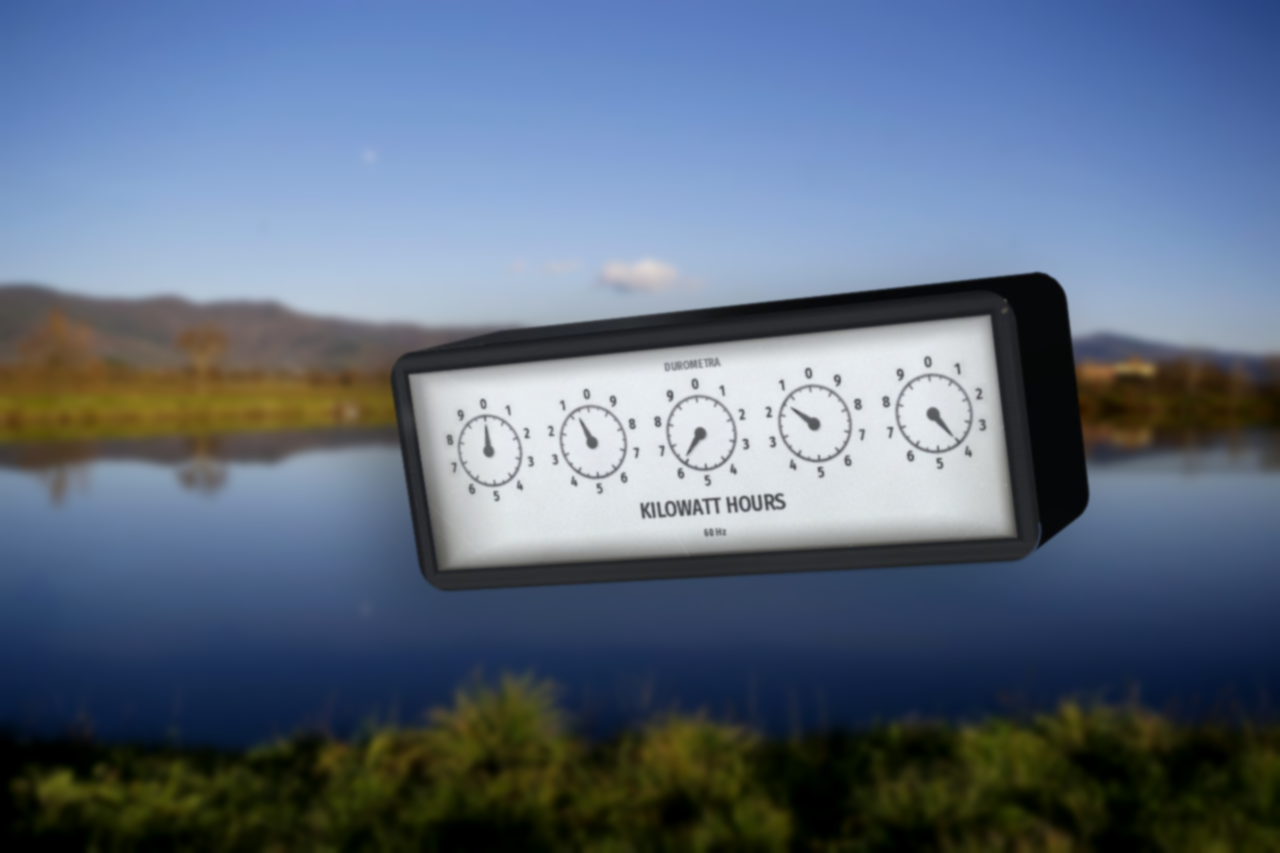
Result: 614,kWh
